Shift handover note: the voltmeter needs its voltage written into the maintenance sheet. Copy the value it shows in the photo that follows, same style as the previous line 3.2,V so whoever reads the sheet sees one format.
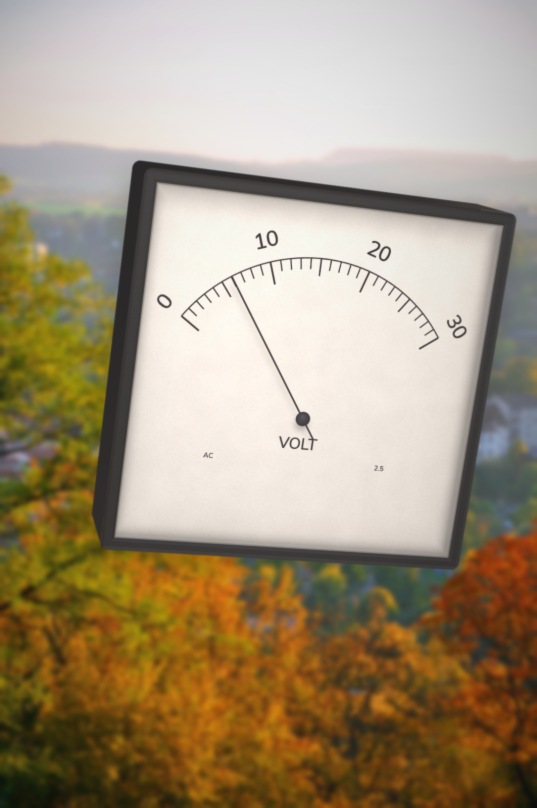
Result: 6,V
